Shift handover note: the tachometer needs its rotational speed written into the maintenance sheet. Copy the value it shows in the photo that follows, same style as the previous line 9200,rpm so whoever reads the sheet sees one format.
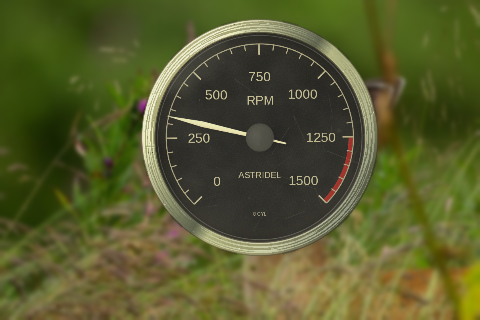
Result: 325,rpm
